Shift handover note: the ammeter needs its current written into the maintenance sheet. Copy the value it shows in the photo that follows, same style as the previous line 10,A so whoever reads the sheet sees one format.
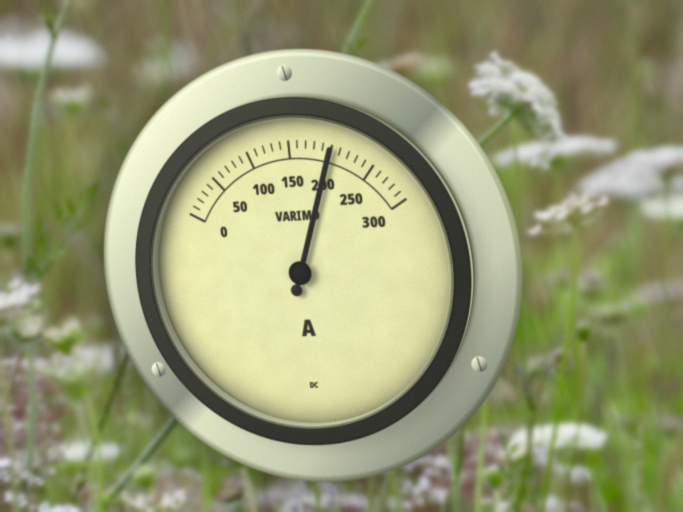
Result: 200,A
